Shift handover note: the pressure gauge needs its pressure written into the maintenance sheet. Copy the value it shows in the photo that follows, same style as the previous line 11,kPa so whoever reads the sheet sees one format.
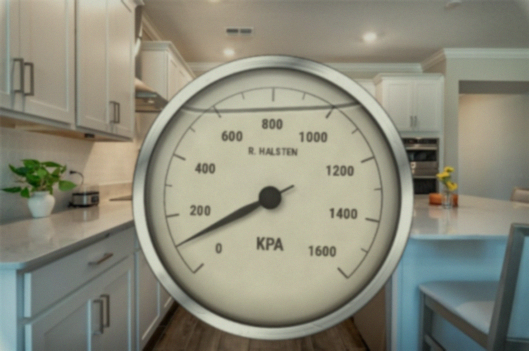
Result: 100,kPa
